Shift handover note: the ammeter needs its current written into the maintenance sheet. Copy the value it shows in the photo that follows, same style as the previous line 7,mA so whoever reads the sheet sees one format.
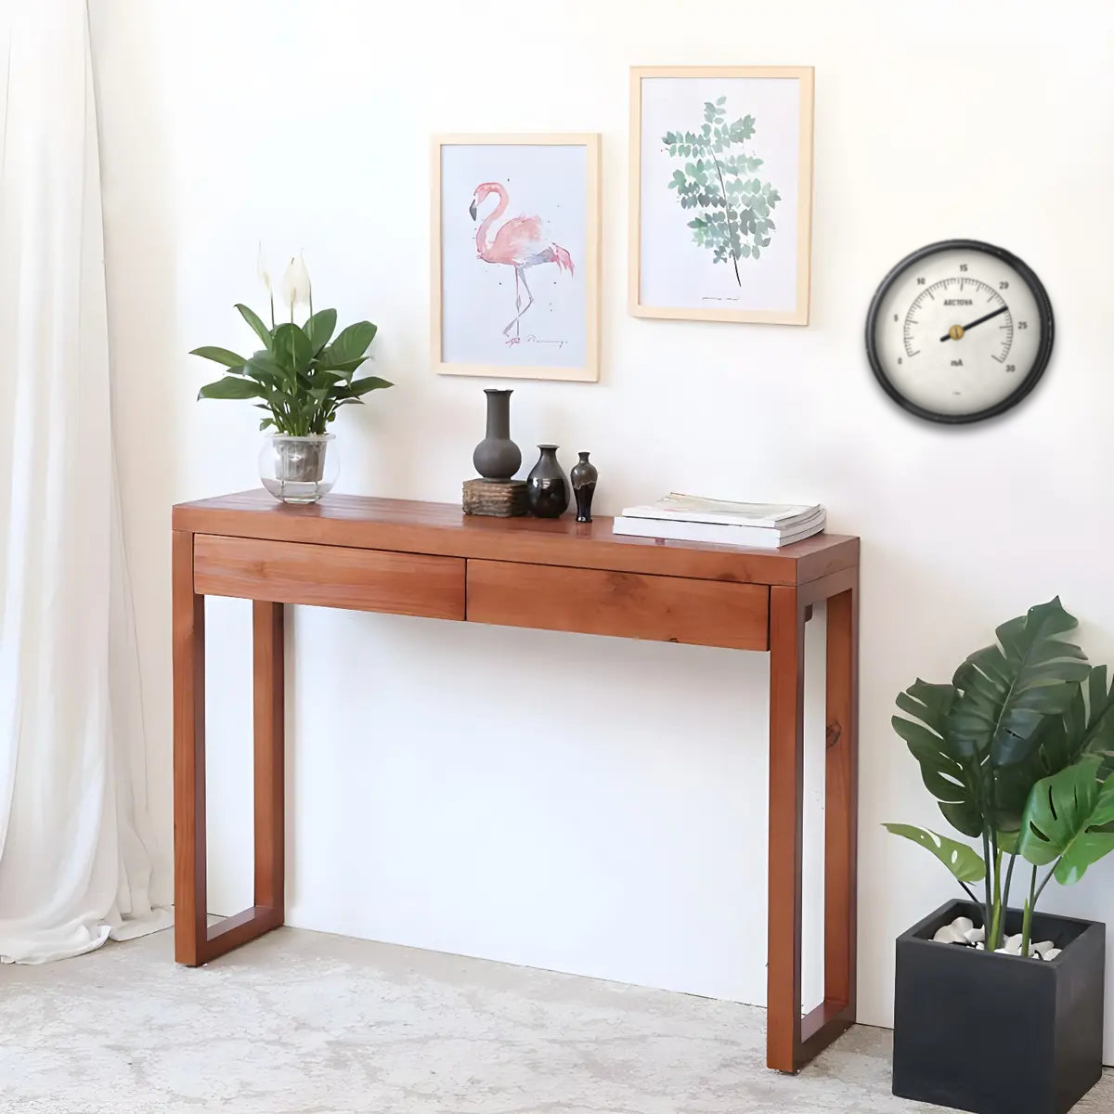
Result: 22.5,mA
